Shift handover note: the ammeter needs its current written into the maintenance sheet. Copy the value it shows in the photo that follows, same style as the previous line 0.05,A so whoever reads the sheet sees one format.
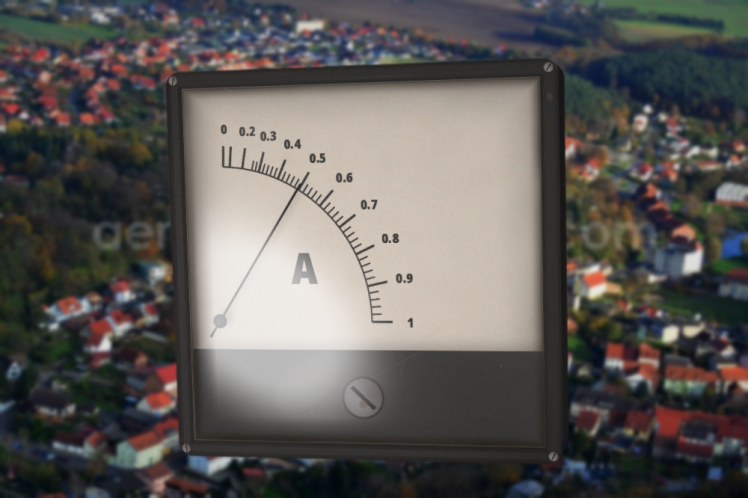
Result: 0.5,A
